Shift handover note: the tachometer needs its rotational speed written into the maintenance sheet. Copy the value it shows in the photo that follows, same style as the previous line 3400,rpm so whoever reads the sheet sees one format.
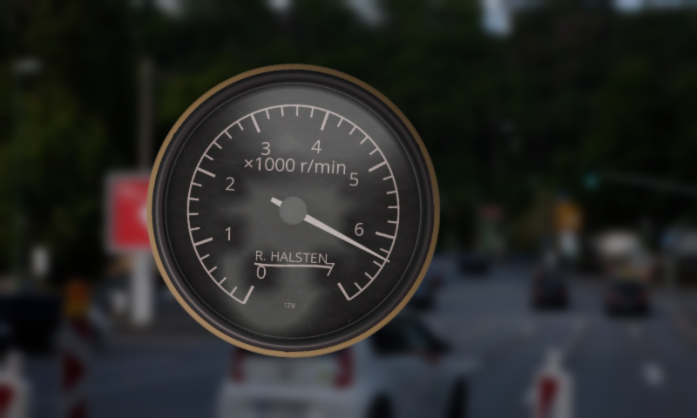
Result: 6300,rpm
